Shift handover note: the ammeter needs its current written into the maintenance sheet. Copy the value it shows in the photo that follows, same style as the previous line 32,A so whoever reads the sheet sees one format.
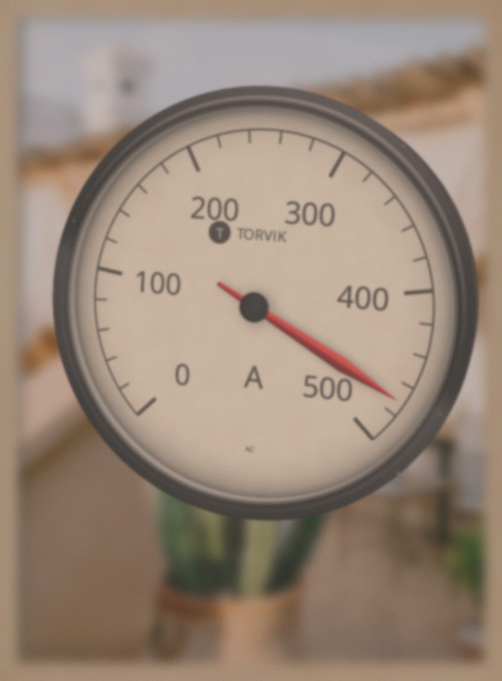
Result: 470,A
